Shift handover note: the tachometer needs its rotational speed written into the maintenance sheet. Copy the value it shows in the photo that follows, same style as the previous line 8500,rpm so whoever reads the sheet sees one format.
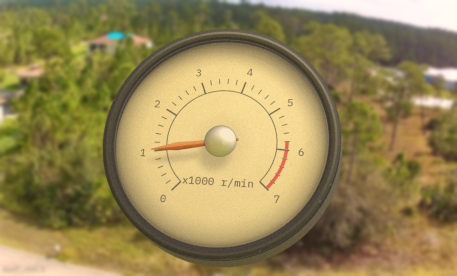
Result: 1000,rpm
